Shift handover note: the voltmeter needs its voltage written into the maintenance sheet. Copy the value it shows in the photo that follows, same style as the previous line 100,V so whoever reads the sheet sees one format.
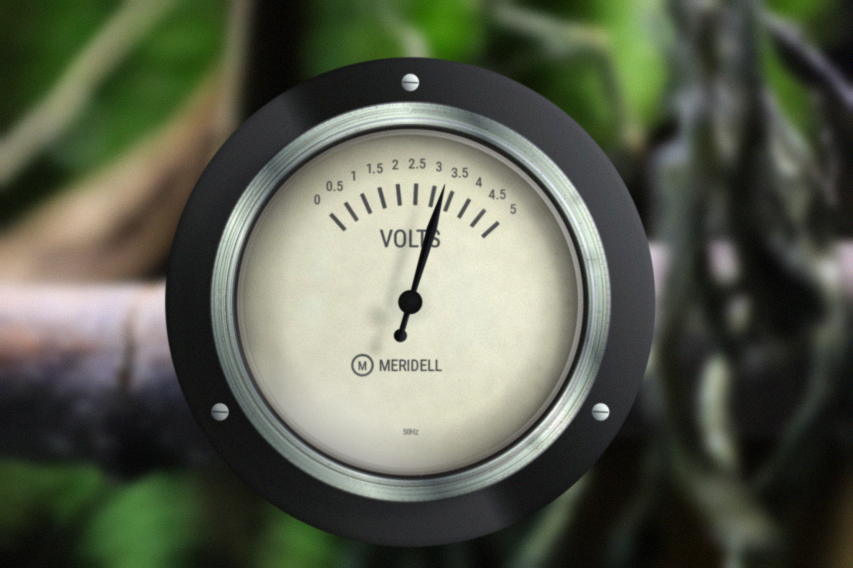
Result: 3.25,V
